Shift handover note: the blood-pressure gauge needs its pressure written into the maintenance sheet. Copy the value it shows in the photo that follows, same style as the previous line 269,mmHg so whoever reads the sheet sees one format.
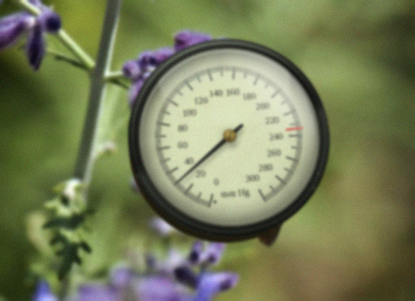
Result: 30,mmHg
